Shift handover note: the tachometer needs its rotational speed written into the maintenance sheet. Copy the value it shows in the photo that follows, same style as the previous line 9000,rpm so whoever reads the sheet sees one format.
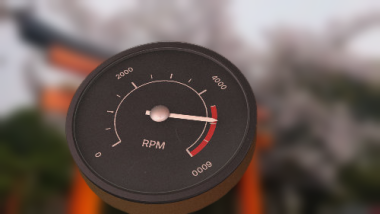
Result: 5000,rpm
